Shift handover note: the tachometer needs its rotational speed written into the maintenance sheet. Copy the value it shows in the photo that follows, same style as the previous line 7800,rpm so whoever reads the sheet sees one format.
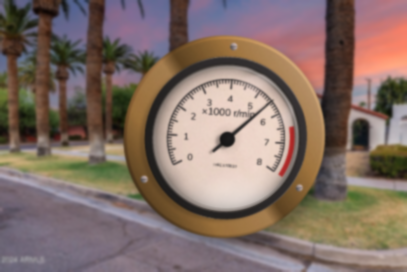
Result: 5500,rpm
